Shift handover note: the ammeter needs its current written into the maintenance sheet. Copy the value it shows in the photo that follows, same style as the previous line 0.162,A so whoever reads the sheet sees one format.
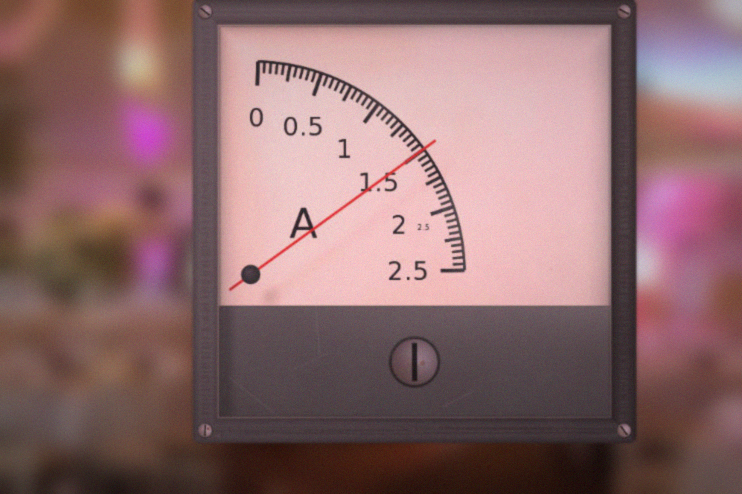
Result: 1.5,A
